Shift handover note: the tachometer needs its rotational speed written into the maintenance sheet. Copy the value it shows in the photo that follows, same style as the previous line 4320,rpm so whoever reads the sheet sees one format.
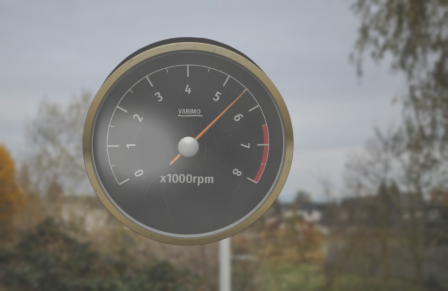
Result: 5500,rpm
